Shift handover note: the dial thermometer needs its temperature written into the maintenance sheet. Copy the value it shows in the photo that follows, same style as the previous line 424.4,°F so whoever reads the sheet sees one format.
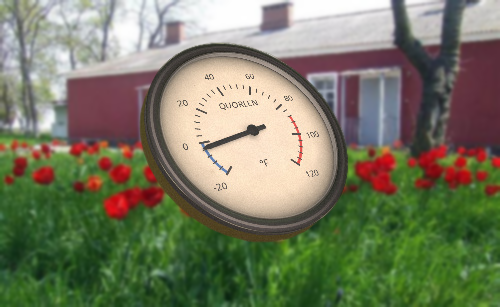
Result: -4,°F
